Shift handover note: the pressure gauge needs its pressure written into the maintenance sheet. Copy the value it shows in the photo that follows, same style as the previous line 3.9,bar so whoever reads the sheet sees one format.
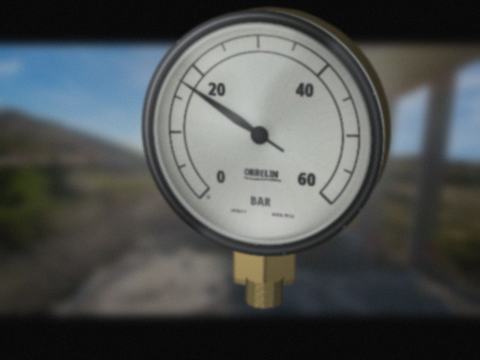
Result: 17.5,bar
